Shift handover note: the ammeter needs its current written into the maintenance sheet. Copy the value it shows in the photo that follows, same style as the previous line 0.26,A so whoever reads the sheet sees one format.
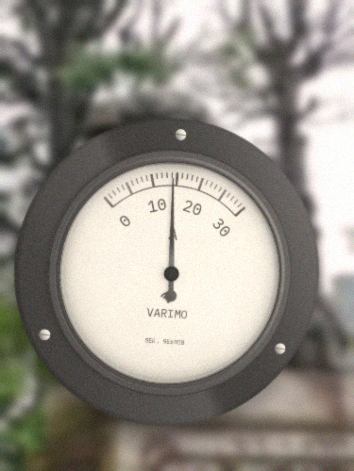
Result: 14,A
